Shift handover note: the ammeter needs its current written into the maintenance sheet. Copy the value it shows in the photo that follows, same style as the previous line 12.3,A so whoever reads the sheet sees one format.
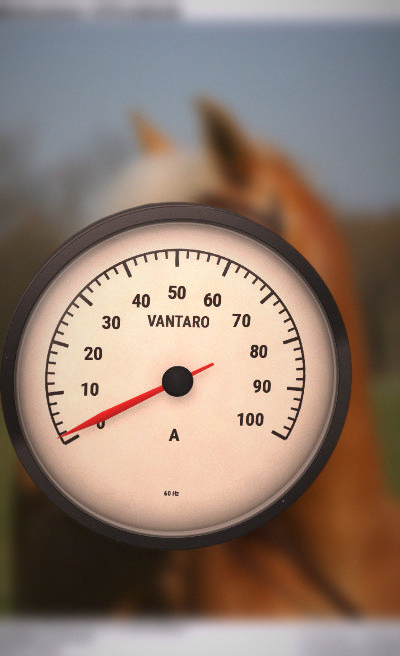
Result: 2,A
